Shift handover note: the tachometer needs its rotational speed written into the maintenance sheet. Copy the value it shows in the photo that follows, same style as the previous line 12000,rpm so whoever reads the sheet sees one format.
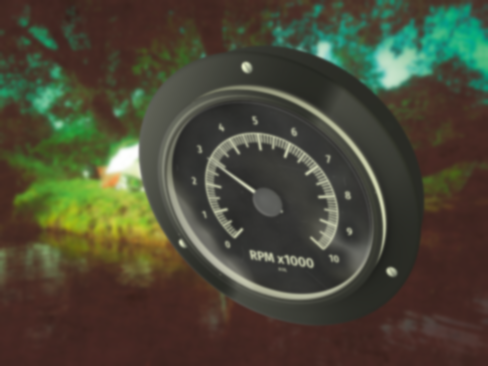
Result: 3000,rpm
